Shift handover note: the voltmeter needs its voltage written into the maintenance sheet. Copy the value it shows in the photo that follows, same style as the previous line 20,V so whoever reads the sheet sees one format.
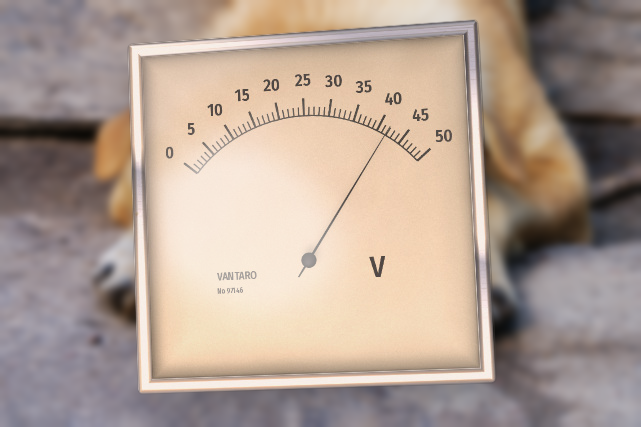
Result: 42,V
